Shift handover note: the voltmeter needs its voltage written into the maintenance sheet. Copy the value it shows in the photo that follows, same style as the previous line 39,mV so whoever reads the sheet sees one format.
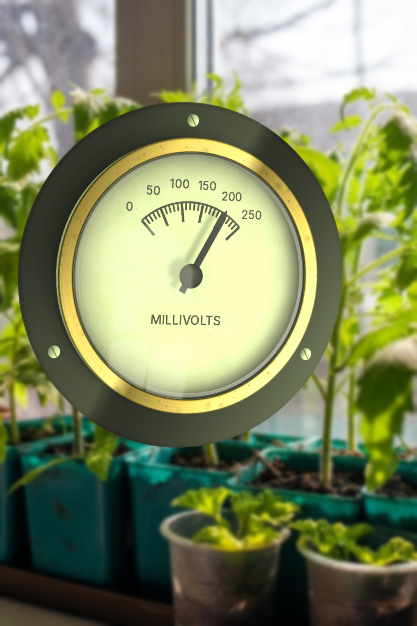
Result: 200,mV
